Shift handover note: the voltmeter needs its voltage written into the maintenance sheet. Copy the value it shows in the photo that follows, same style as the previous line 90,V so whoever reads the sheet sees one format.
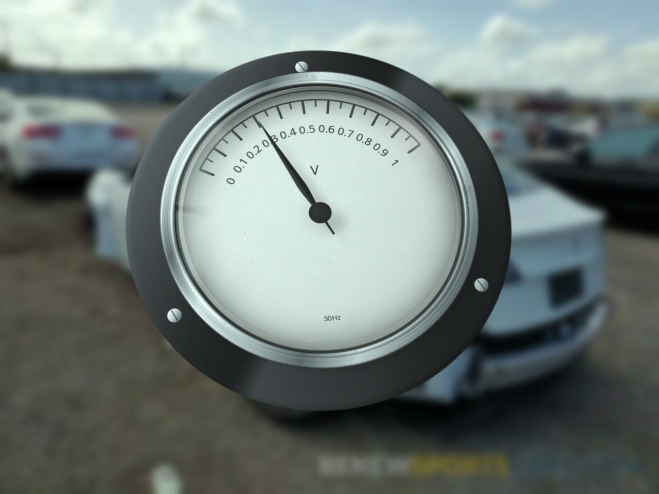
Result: 0.3,V
